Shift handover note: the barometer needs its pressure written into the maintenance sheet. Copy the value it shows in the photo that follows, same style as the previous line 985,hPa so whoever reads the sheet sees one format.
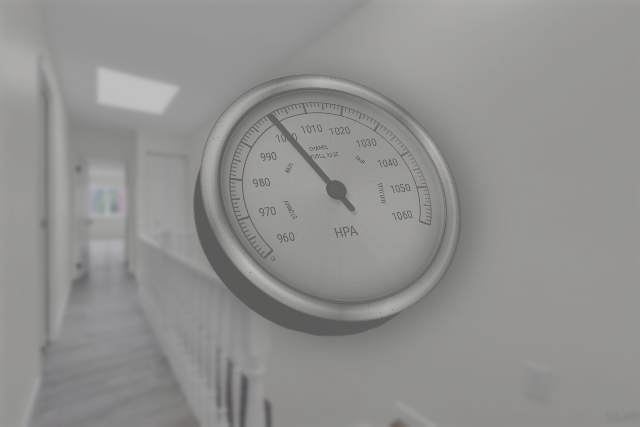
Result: 1000,hPa
